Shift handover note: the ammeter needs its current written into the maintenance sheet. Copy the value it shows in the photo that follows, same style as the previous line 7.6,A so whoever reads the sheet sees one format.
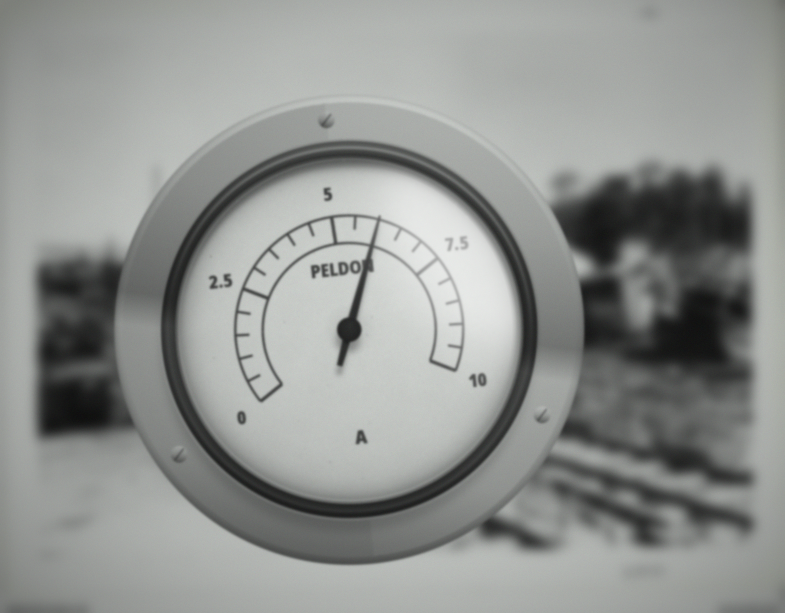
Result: 6,A
